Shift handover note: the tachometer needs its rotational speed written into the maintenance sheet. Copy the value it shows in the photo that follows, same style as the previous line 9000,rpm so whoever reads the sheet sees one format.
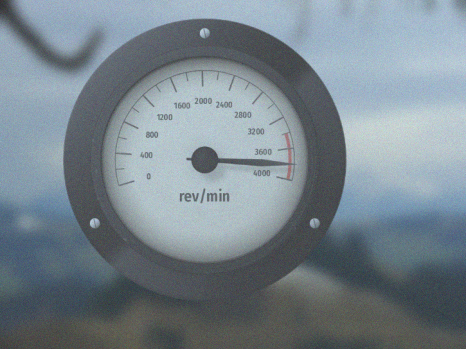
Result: 3800,rpm
